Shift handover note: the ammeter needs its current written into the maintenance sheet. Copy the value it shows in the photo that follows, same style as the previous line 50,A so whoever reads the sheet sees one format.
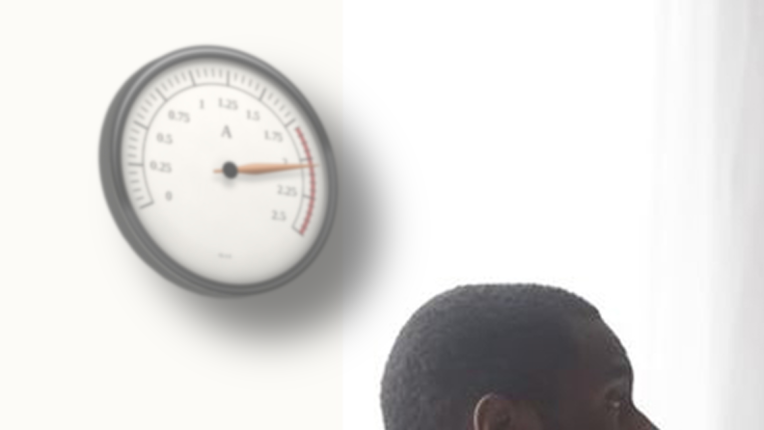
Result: 2.05,A
